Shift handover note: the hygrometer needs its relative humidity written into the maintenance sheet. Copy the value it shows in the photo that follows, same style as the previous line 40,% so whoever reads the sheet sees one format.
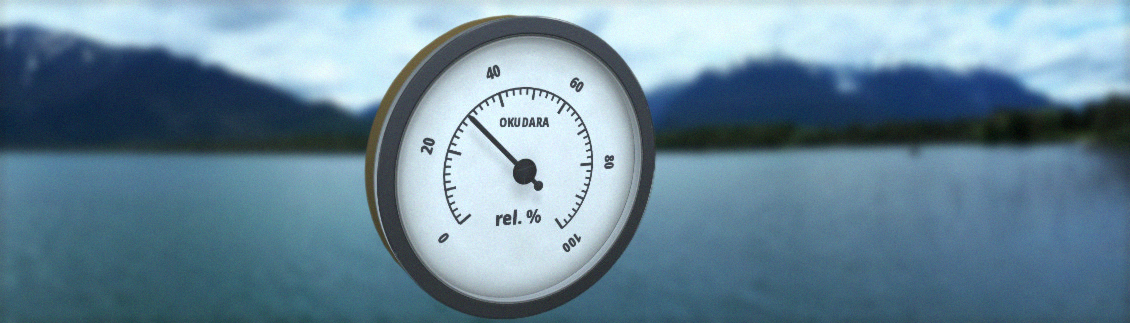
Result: 30,%
